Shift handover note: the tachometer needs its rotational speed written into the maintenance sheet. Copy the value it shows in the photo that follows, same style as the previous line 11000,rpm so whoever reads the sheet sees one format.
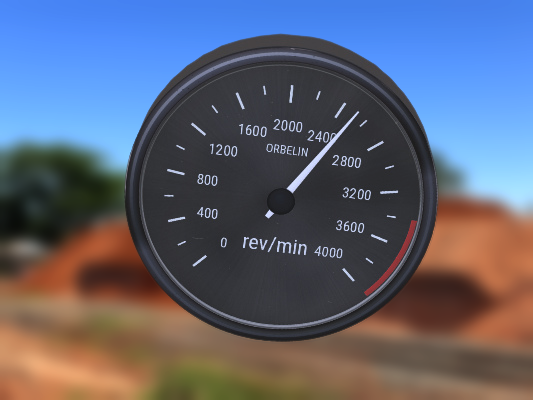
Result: 2500,rpm
